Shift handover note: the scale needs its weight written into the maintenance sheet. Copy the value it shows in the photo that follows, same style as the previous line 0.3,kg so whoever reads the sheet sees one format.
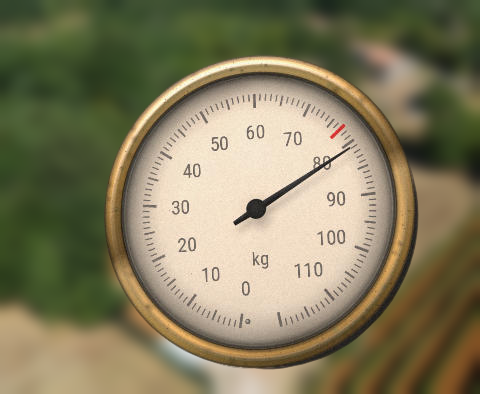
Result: 81,kg
